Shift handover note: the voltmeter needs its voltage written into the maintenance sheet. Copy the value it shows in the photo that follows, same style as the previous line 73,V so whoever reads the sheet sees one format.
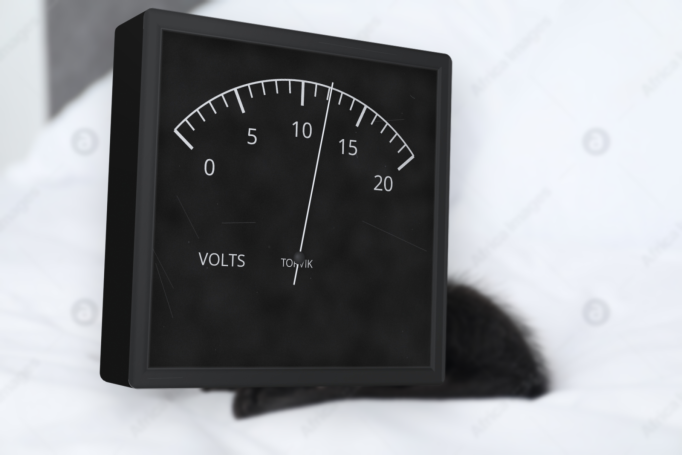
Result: 12,V
